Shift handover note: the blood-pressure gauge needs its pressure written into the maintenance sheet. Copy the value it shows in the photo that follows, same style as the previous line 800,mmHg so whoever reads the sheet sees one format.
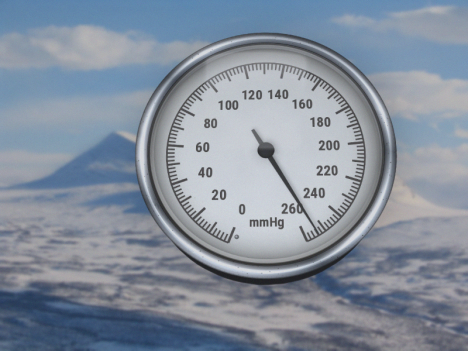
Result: 254,mmHg
